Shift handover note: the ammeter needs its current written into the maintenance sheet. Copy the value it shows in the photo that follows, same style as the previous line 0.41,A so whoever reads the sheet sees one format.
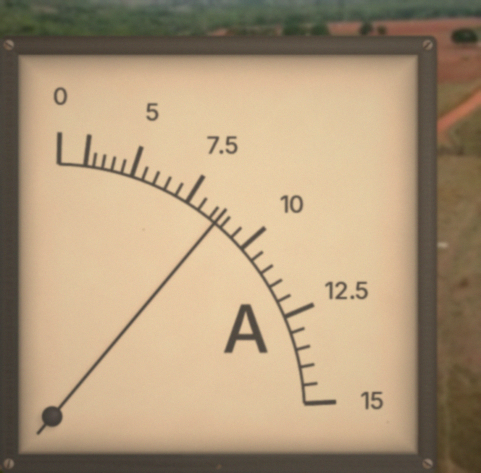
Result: 8.75,A
